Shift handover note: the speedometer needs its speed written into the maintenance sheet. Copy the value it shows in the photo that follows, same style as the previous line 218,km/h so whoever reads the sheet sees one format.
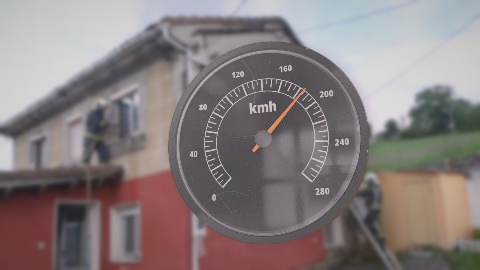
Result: 185,km/h
